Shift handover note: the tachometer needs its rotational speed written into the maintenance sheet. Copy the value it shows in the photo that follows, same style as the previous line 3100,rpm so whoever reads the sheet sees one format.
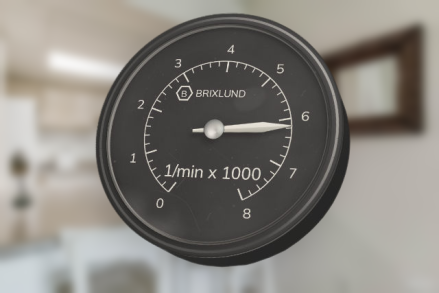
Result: 6200,rpm
